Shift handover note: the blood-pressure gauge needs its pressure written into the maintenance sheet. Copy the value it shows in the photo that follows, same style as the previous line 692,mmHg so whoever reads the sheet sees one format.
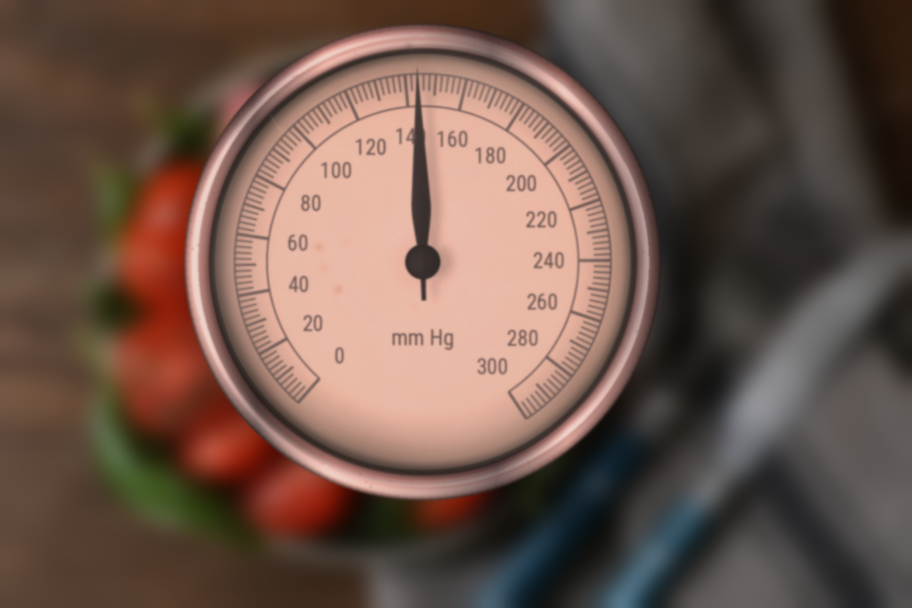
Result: 144,mmHg
